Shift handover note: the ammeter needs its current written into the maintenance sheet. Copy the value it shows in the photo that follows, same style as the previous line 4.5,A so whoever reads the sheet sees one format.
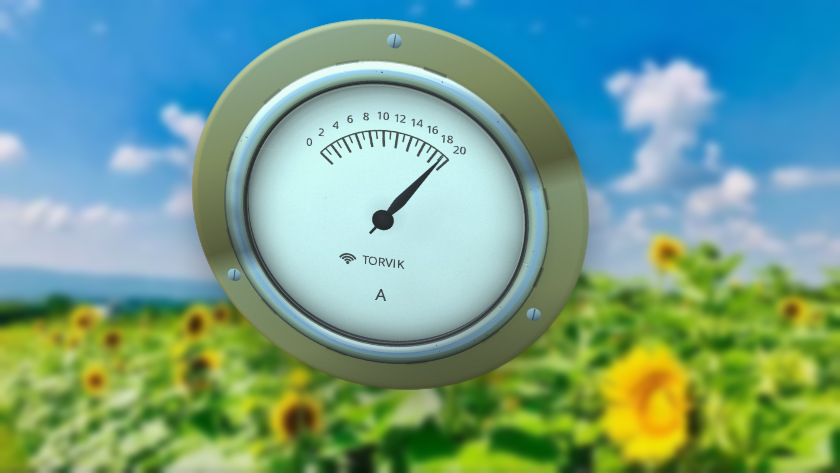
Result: 19,A
